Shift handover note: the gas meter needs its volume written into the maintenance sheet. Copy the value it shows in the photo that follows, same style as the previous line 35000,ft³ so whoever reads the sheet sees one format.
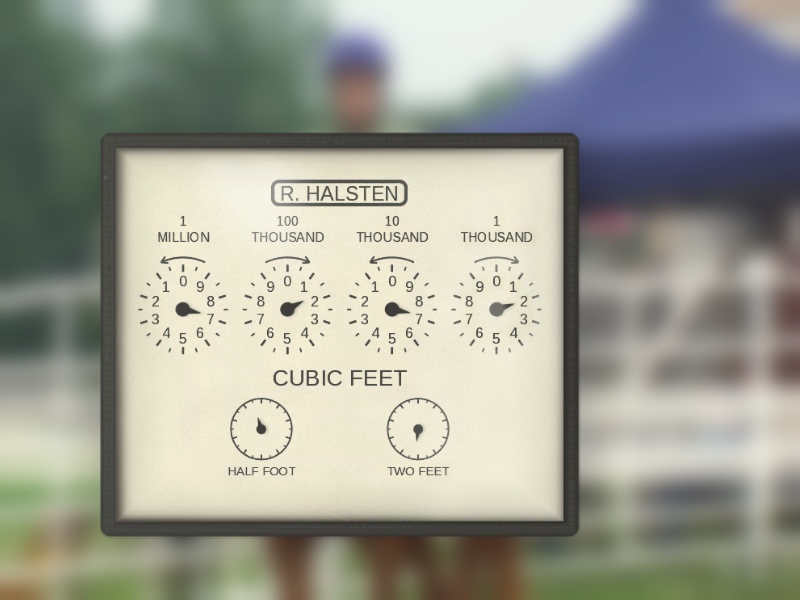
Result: 717200,ft³
